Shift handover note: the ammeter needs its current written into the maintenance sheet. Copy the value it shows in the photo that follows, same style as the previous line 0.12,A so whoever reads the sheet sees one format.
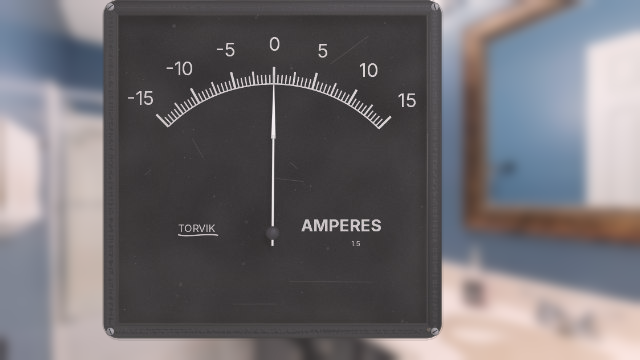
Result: 0,A
